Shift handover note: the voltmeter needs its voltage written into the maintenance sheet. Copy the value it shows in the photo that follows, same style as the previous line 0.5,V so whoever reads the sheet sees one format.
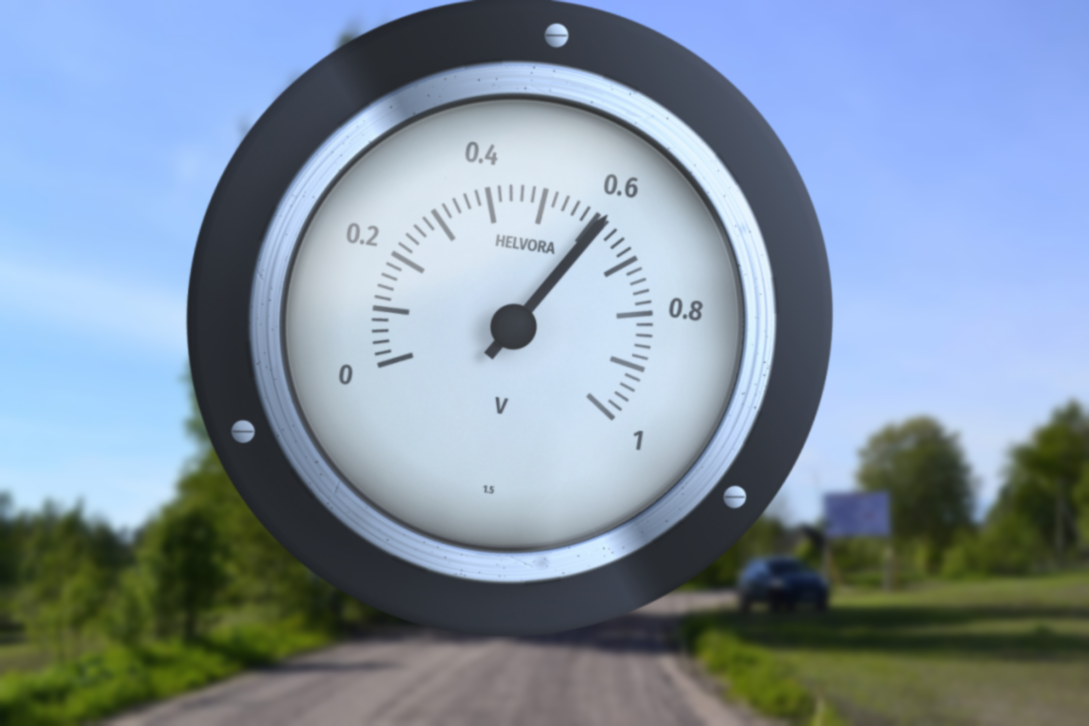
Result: 0.61,V
